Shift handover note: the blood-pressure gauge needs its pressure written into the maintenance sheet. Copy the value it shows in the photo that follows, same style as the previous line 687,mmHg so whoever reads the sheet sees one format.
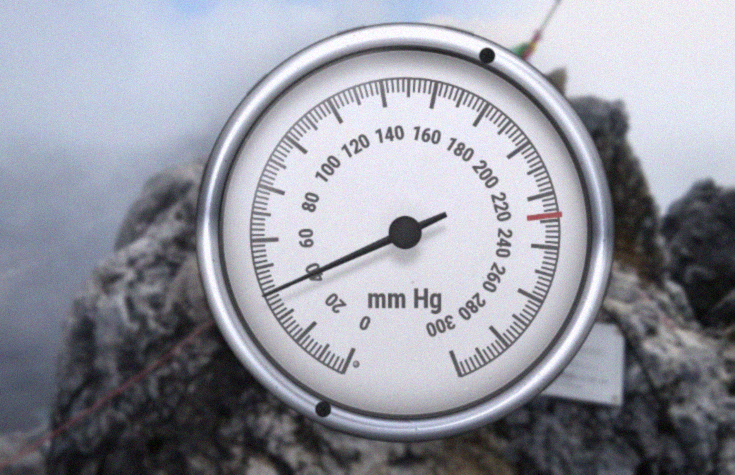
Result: 40,mmHg
